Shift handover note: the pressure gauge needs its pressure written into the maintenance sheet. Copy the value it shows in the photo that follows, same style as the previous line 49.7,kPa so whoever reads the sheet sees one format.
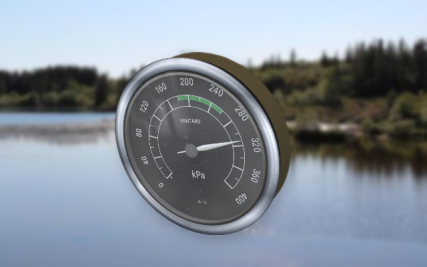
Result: 310,kPa
